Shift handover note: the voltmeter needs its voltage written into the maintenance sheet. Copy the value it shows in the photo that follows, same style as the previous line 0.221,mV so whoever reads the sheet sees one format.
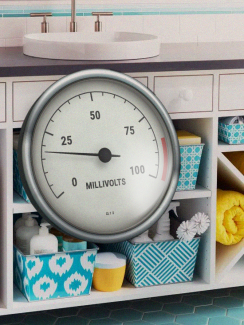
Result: 17.5,mV
